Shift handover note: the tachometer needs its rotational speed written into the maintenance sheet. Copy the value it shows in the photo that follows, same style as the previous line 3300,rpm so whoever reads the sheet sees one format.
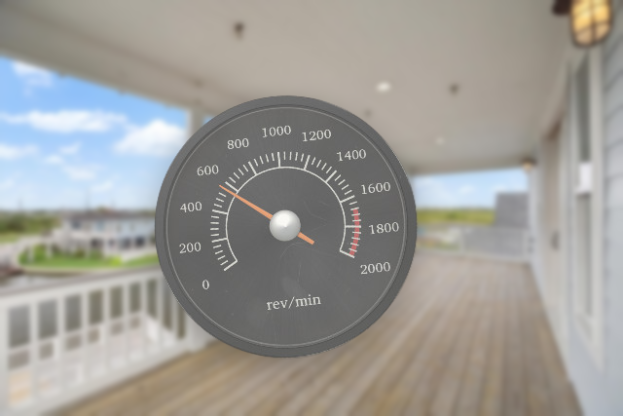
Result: 560,rpm
